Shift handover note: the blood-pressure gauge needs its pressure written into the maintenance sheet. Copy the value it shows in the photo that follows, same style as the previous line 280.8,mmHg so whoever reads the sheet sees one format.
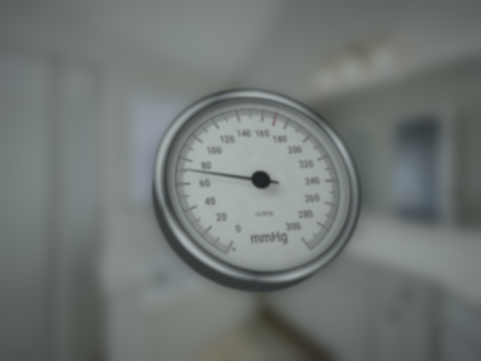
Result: 70,mmHg
